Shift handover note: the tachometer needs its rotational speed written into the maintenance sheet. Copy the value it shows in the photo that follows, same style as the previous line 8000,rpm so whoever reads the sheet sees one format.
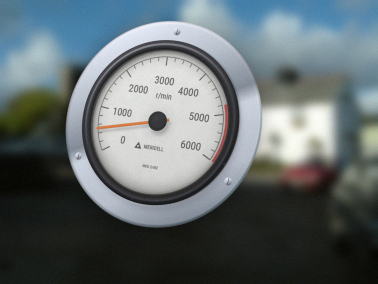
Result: 500,rpm
